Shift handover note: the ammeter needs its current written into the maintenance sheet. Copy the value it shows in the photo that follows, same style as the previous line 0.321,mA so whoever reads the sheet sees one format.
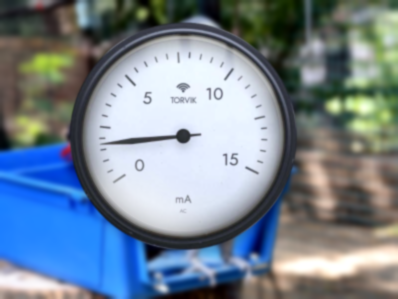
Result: 1.75,mA
